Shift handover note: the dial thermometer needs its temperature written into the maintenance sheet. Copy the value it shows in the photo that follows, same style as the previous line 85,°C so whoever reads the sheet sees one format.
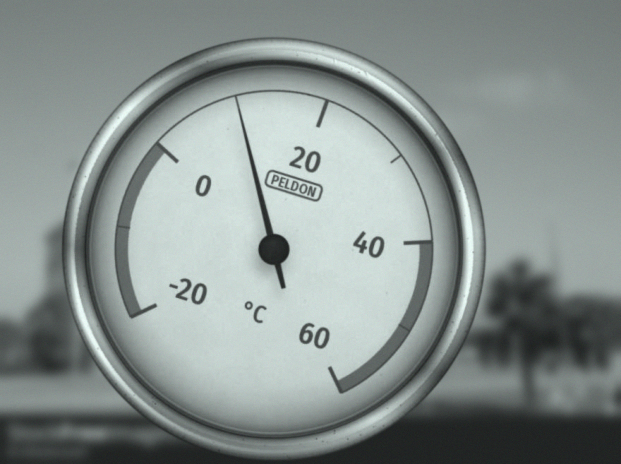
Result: 10,°C
